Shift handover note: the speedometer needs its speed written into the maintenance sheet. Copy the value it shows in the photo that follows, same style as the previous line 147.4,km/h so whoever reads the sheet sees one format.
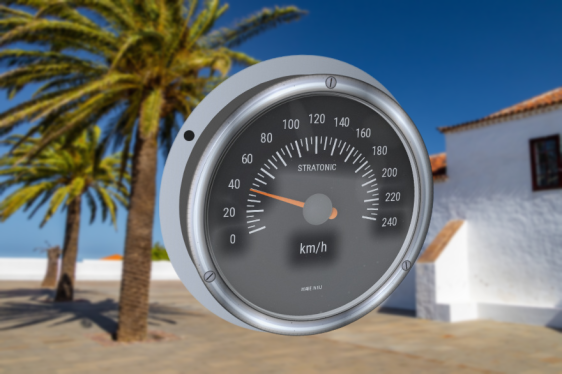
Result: 40,km/h
